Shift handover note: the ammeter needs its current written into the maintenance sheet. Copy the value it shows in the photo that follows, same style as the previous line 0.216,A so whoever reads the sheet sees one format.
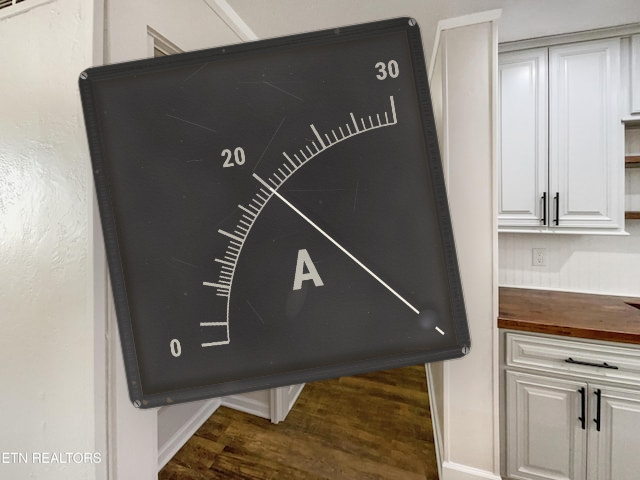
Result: 20,A
